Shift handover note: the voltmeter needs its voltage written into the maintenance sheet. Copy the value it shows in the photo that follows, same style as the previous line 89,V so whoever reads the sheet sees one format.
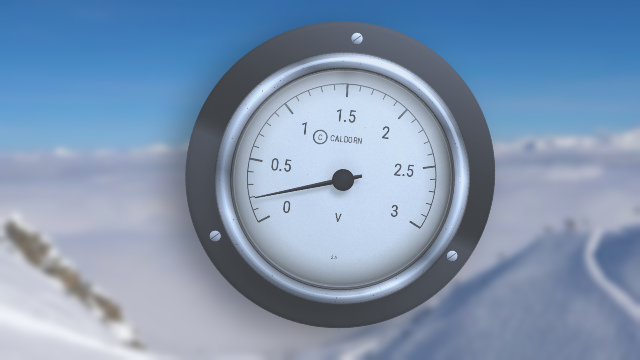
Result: 0.2,V
